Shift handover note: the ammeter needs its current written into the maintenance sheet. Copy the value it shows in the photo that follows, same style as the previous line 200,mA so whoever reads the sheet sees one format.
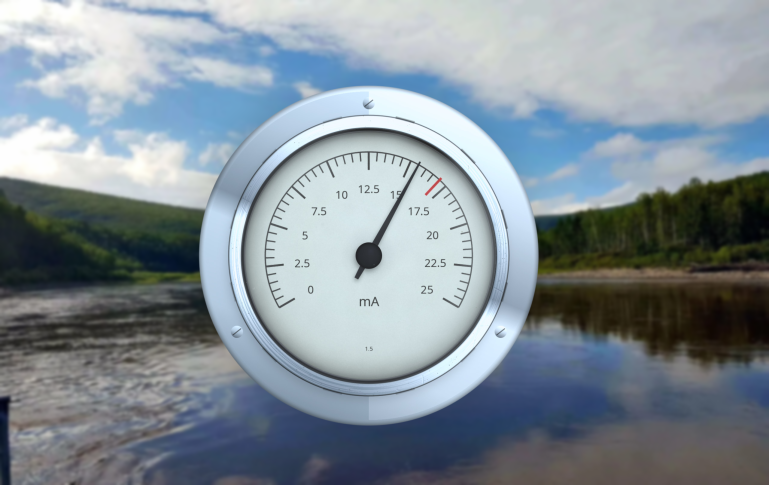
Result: 15.5,mA
